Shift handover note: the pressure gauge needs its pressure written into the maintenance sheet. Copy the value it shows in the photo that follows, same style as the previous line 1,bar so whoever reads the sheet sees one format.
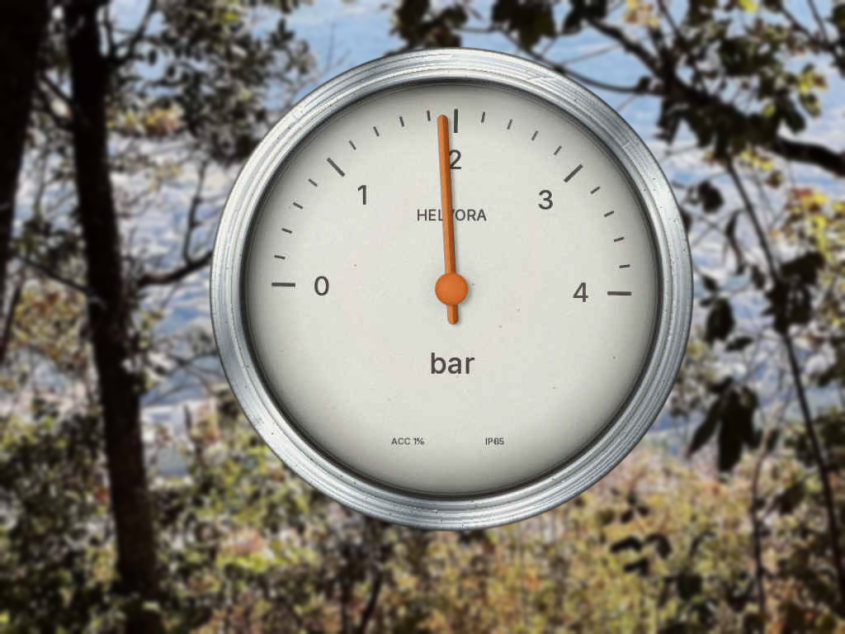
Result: 1.9,bar
